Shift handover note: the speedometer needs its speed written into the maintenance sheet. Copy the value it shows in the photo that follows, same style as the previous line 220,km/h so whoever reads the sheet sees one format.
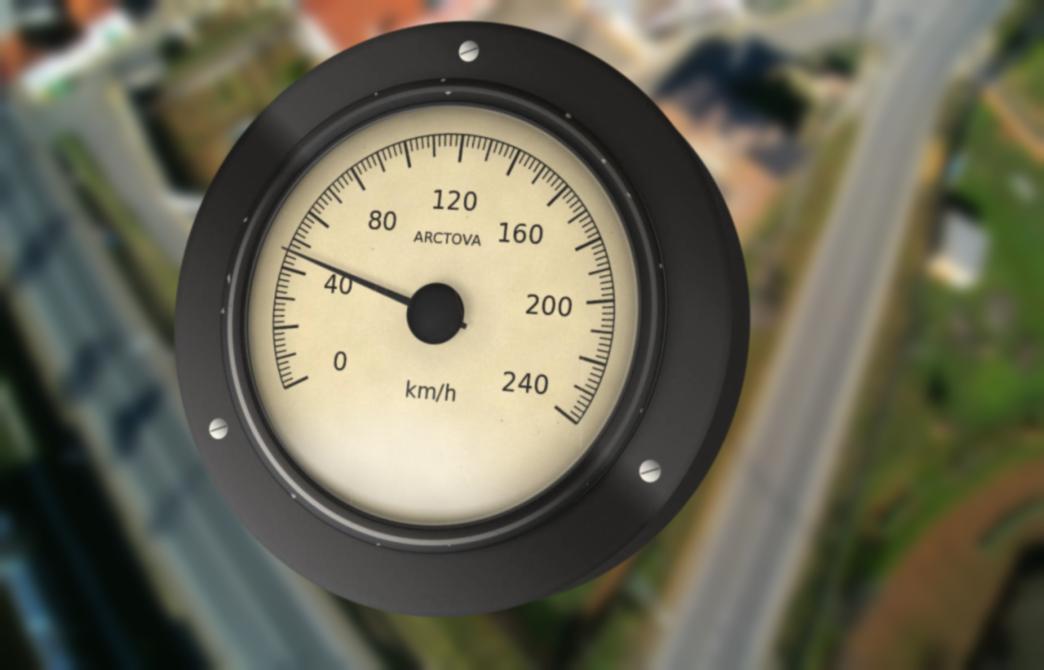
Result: 46,km/h
